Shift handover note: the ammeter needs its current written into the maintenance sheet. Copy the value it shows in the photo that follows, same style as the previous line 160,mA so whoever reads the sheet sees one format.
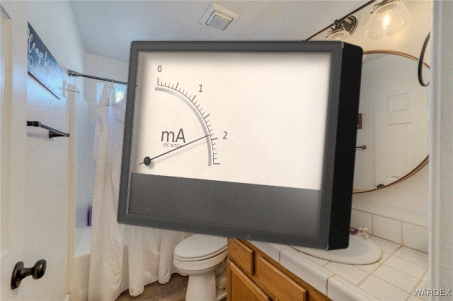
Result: 1.9,mA
